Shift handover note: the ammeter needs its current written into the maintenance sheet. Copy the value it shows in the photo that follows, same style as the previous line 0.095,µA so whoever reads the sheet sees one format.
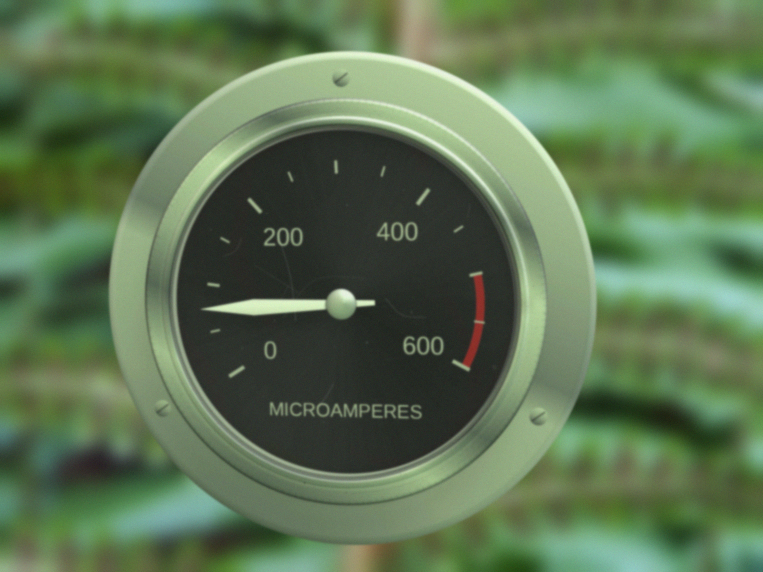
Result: 75,µA
